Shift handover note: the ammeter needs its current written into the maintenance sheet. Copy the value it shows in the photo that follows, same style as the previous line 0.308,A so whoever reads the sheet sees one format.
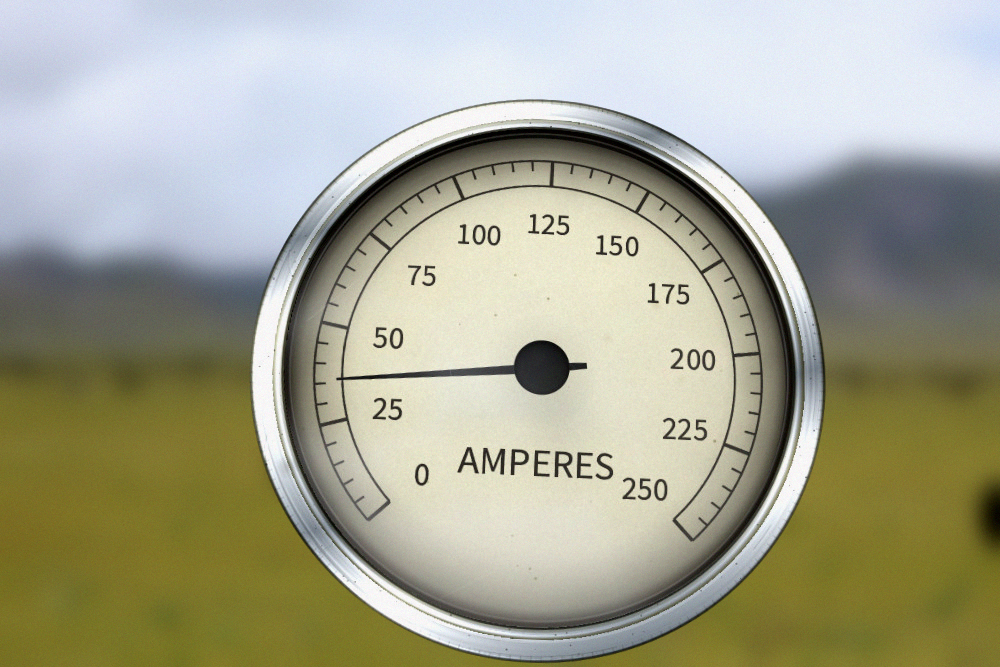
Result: 35,A
